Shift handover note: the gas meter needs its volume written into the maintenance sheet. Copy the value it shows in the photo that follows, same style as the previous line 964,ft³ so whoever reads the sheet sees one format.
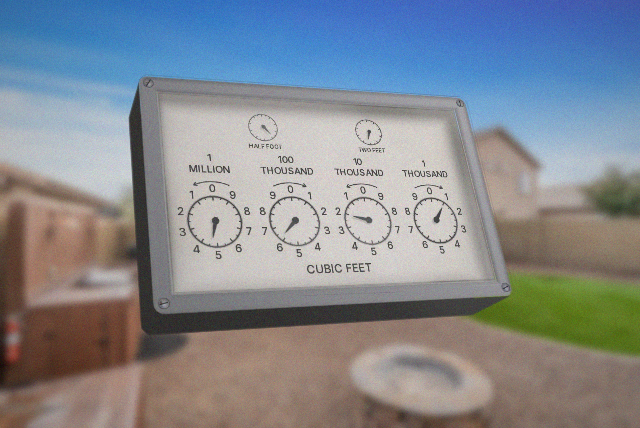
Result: 462100,ft³
